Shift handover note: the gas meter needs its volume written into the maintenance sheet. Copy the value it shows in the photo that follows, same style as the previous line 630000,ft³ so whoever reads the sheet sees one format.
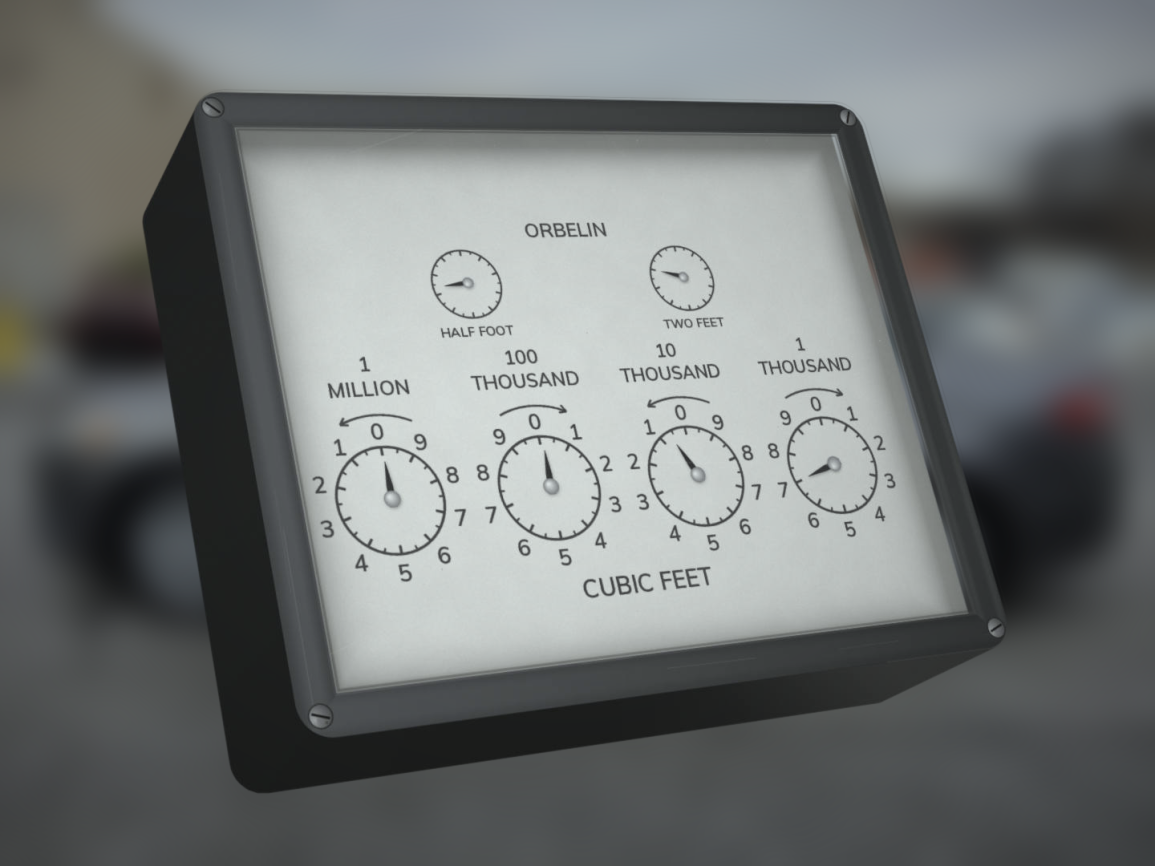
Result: 700,ft³
